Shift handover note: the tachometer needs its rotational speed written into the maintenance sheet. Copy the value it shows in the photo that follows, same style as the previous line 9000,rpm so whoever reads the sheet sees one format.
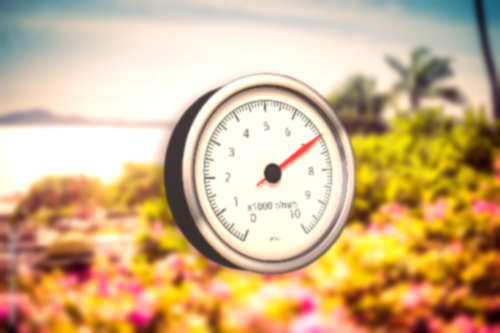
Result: 7000,rpm
